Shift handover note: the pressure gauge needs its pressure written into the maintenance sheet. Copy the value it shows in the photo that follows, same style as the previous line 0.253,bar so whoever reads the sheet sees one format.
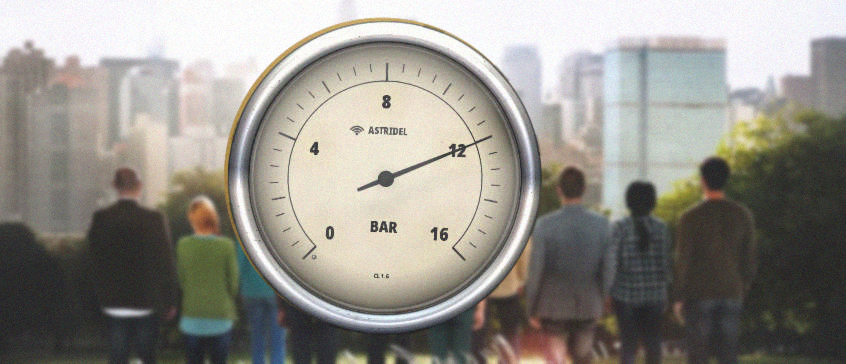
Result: 12,bar
